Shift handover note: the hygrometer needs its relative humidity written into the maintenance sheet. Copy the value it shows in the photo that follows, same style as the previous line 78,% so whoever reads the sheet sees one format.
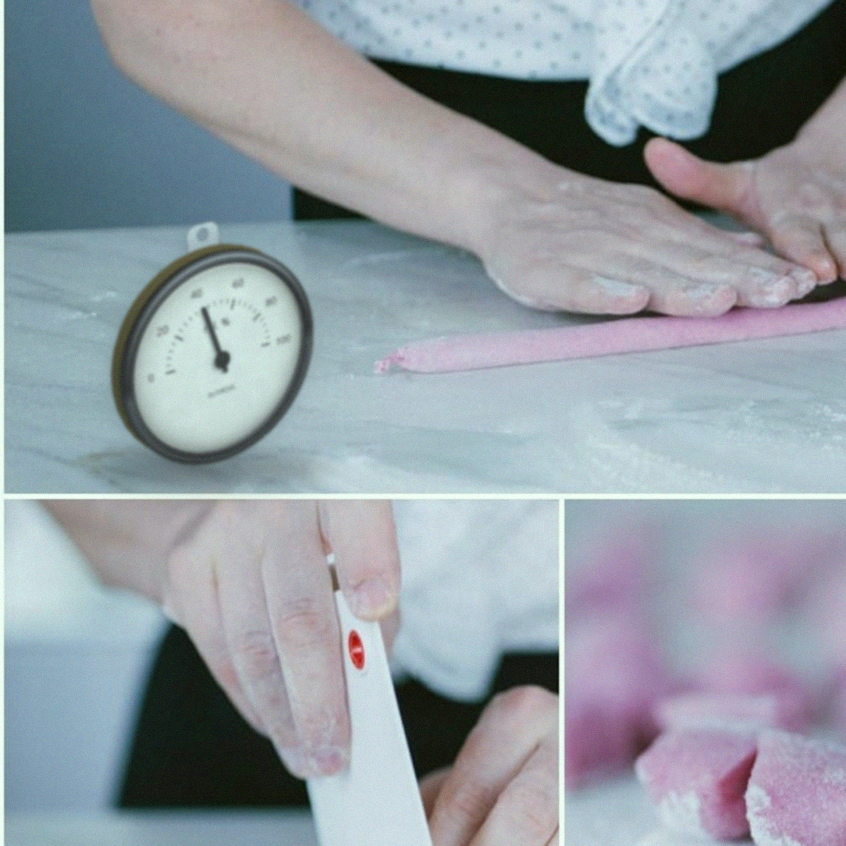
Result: 40,%
